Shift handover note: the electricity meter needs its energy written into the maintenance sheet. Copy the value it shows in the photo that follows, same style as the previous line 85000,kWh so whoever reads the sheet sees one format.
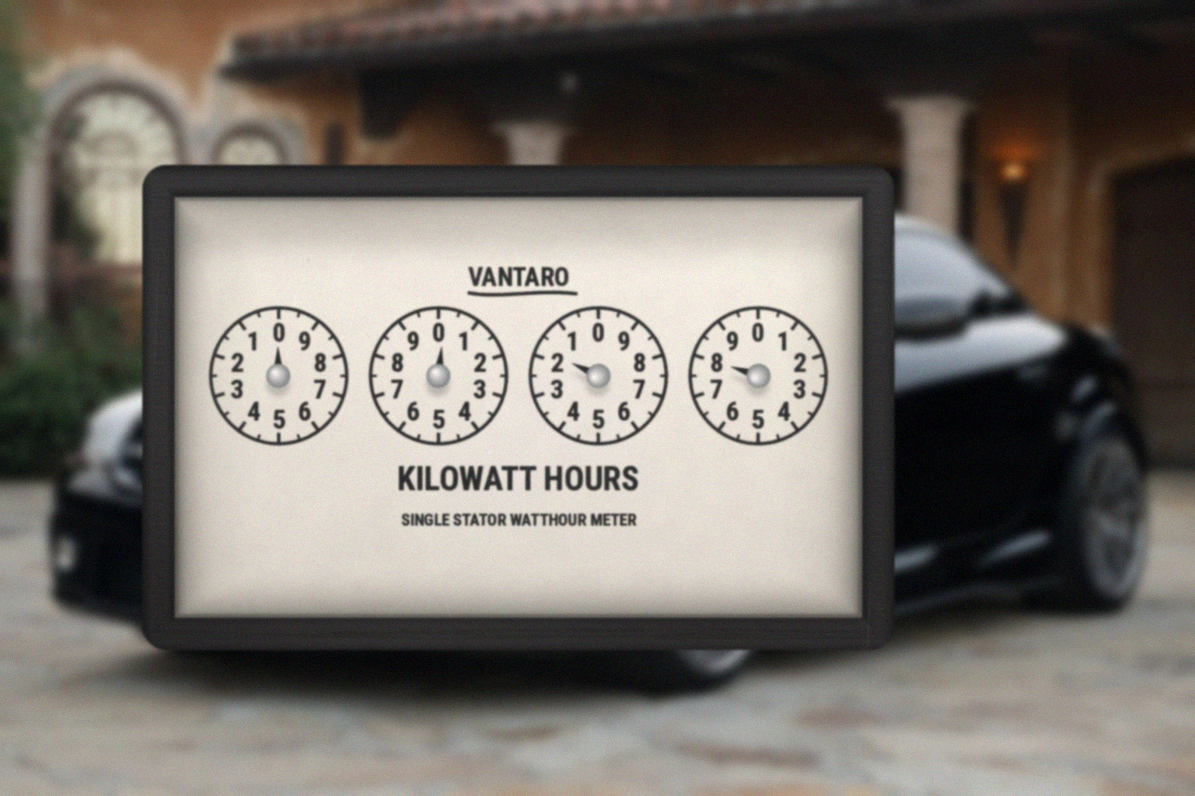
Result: 18,kWh
